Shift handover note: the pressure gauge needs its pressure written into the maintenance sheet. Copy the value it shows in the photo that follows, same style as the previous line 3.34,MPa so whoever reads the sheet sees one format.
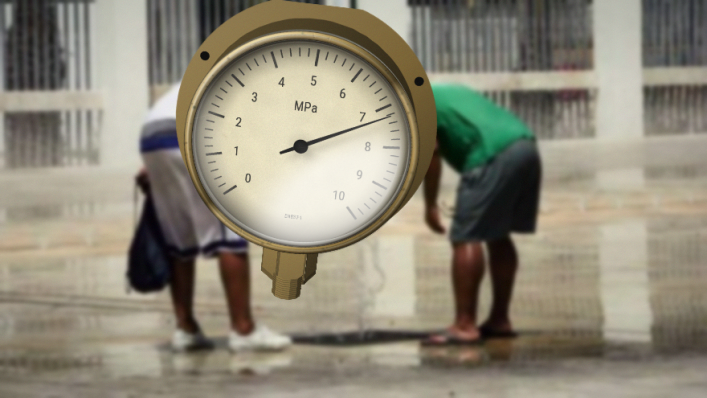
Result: 7.2,MPa
